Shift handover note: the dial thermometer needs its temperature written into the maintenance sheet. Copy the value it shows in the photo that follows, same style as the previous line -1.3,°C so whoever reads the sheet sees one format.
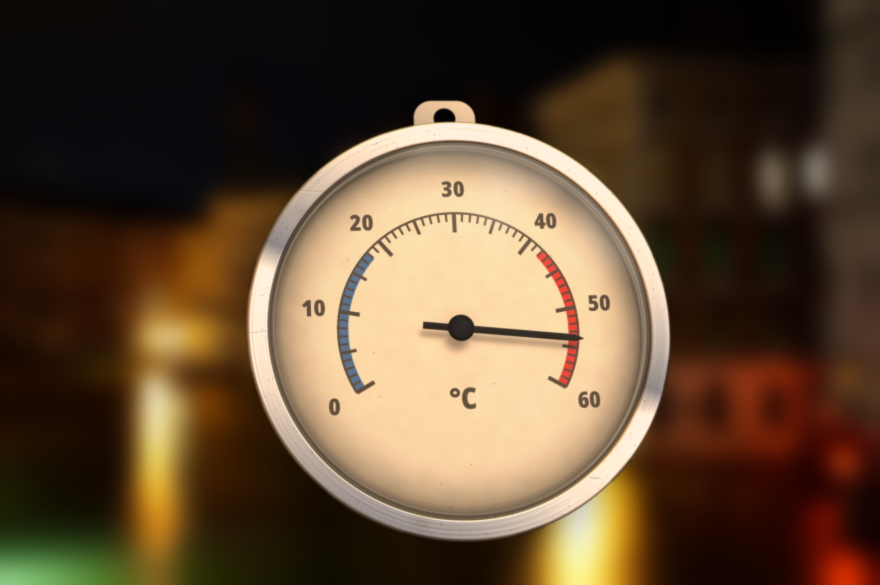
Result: 54,°C
